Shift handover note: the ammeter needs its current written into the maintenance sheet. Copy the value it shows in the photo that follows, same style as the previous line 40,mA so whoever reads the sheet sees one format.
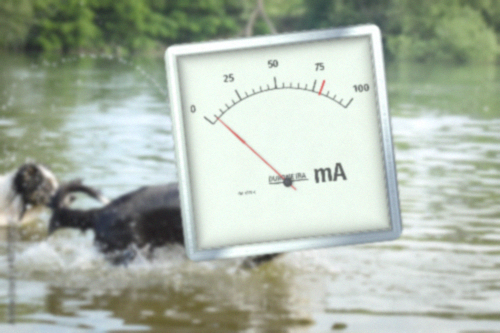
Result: 5,mA
